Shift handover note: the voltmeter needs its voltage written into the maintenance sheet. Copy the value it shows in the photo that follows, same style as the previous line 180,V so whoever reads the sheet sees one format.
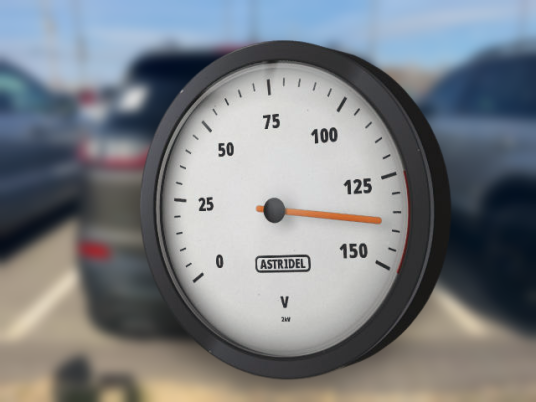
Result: 137.5,V
